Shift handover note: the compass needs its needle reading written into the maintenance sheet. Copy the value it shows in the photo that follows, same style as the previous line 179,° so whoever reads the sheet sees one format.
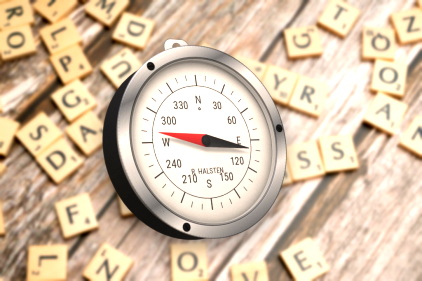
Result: 280,°
